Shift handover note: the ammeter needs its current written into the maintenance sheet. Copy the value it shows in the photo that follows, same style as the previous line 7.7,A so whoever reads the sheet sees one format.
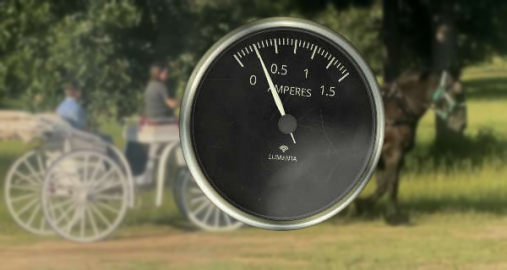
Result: 0.25,A
